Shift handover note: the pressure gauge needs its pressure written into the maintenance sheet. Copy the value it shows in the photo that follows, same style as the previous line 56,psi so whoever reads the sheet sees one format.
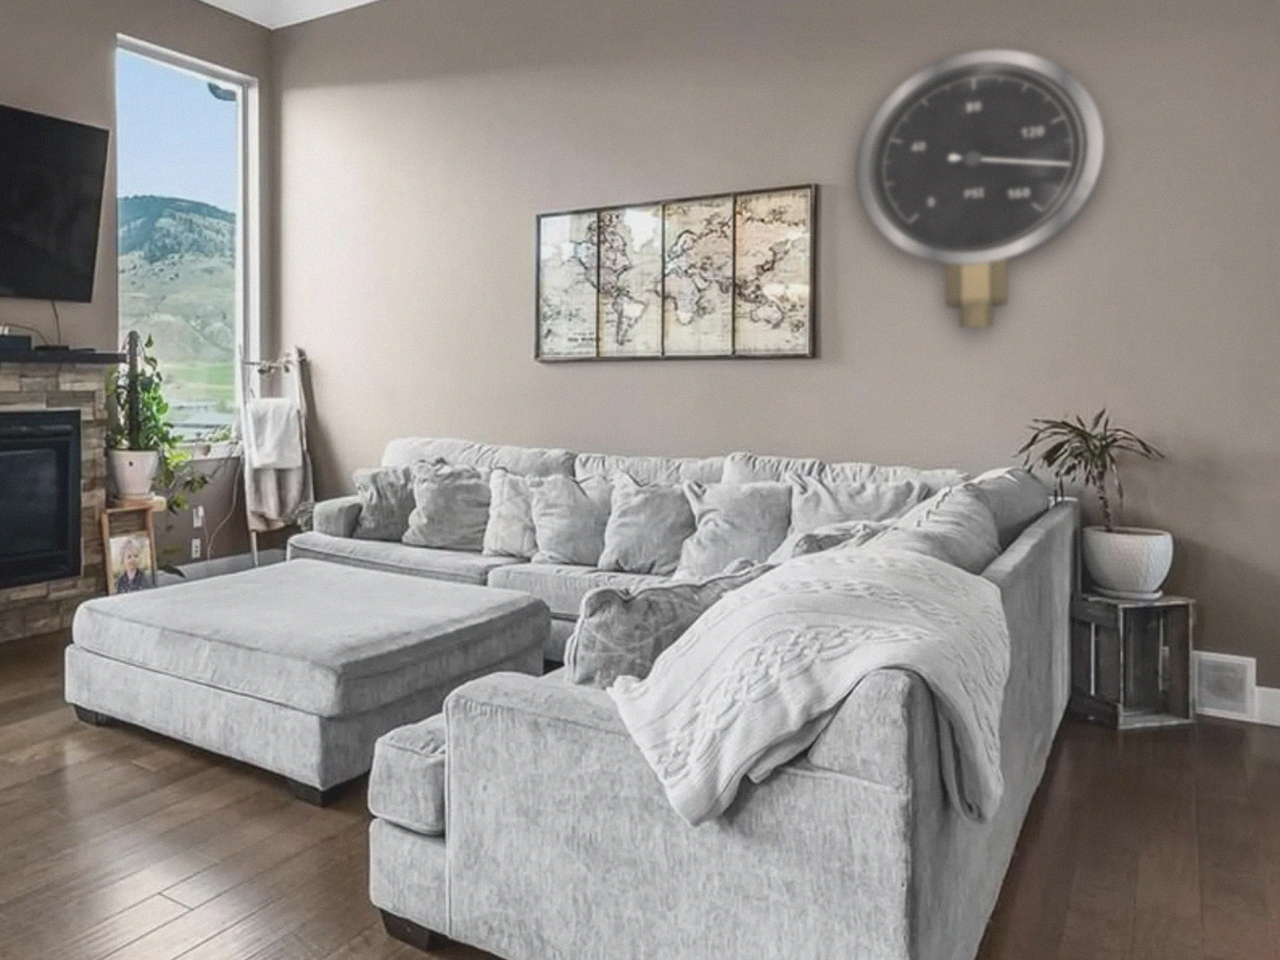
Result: 140,psi
